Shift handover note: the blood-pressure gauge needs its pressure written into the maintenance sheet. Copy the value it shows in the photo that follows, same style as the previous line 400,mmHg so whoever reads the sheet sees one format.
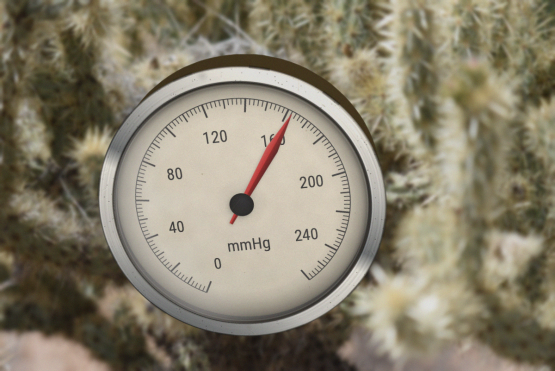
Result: 162,mmHg
